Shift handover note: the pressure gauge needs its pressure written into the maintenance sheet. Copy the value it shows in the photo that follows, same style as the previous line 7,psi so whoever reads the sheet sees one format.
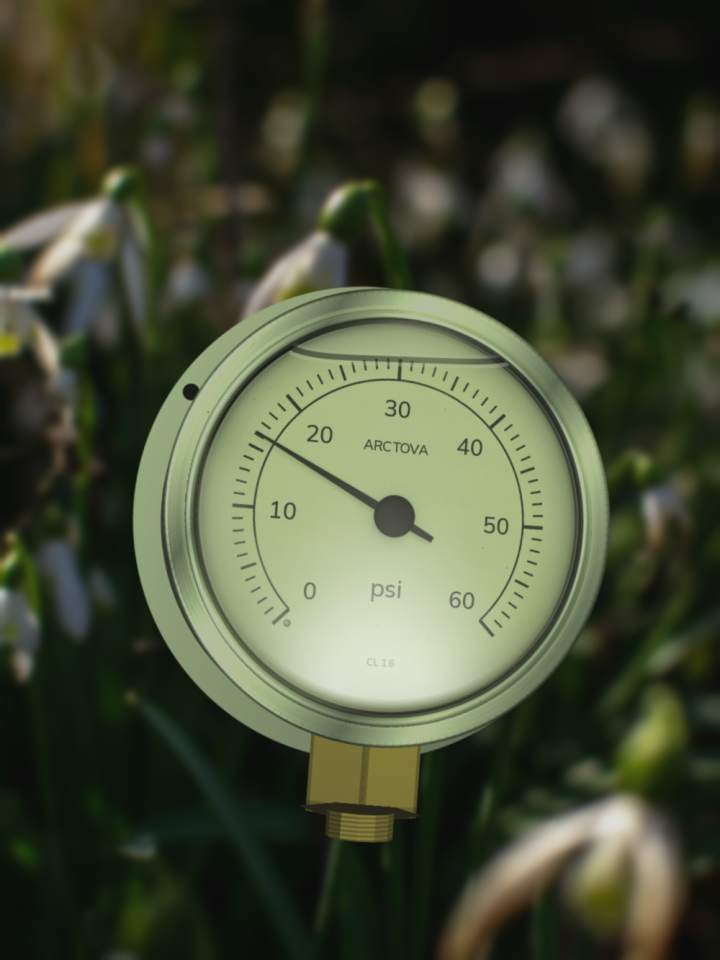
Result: 16,psi
